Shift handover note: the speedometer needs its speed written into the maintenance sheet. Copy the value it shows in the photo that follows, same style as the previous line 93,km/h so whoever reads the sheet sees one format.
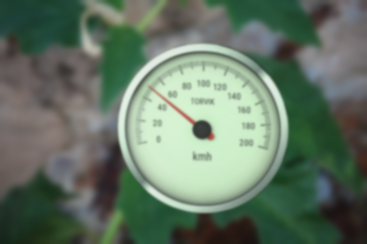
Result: 50,km/h
